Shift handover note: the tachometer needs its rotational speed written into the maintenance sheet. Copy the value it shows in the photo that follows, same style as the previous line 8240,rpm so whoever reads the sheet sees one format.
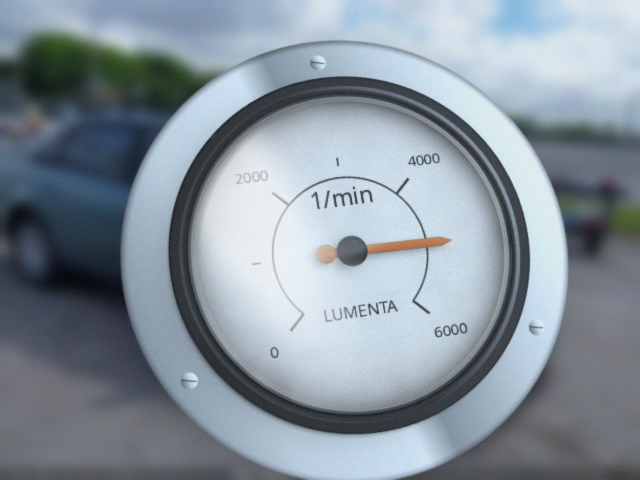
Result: 5000,rpm
